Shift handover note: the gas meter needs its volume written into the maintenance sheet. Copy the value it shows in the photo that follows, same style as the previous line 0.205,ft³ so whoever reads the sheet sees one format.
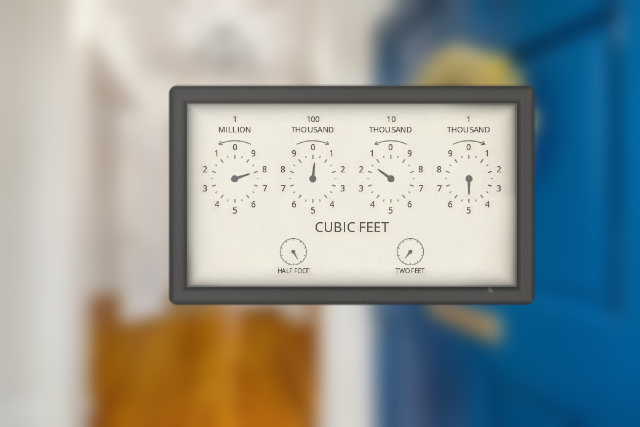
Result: 801500,ft³
